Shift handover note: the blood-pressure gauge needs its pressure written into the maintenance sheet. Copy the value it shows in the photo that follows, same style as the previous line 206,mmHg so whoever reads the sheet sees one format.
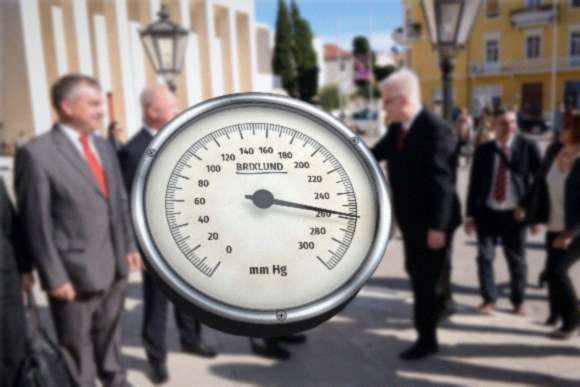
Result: 260,mmHg
